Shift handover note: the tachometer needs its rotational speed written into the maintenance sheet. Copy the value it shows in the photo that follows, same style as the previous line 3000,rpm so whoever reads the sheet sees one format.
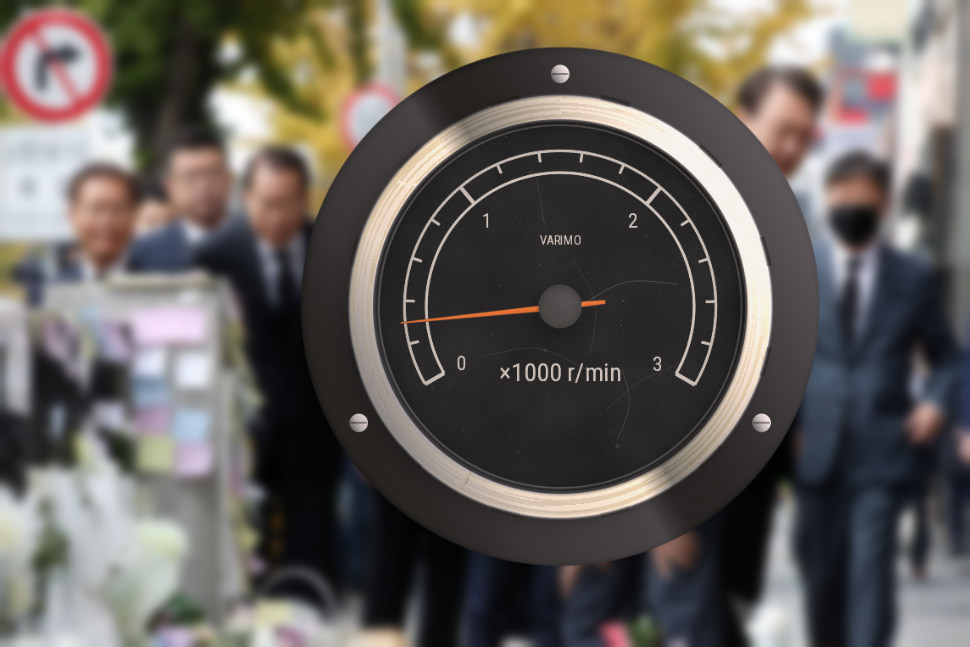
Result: 300,rpm
